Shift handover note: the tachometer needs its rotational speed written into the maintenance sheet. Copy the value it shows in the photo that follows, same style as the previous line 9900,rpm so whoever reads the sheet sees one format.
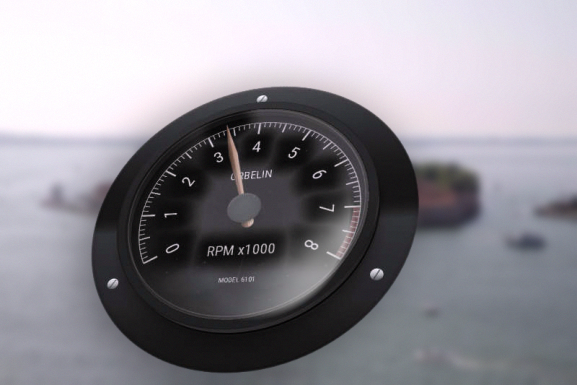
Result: 3400,rpm
